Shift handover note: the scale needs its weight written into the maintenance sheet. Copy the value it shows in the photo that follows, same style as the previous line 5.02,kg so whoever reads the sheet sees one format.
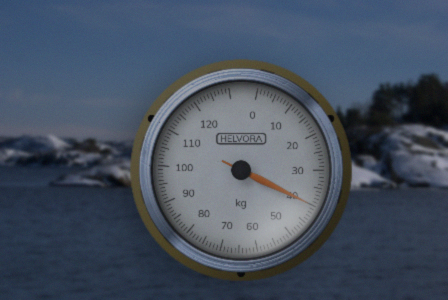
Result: 40,kg
